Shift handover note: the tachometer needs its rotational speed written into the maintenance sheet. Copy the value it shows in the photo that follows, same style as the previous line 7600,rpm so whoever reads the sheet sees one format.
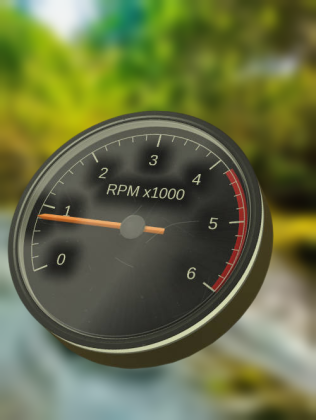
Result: 800,rpm
